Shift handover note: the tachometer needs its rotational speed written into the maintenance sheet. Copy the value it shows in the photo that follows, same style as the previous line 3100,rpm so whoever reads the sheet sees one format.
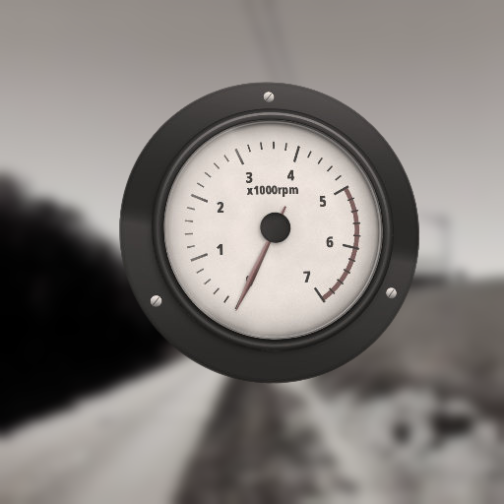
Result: 0,rpm
